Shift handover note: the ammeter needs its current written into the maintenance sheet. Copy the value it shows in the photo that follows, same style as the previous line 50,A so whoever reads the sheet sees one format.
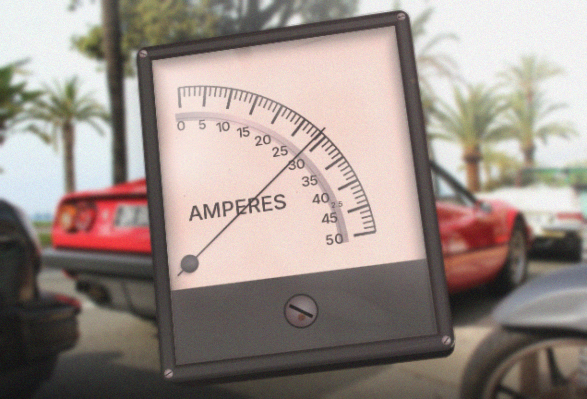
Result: 29,A
